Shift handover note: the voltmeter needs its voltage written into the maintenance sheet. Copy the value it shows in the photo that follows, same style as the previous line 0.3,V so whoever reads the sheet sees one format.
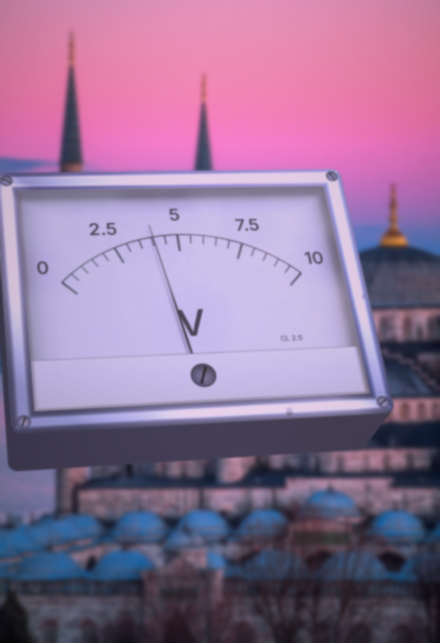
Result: 4,V
